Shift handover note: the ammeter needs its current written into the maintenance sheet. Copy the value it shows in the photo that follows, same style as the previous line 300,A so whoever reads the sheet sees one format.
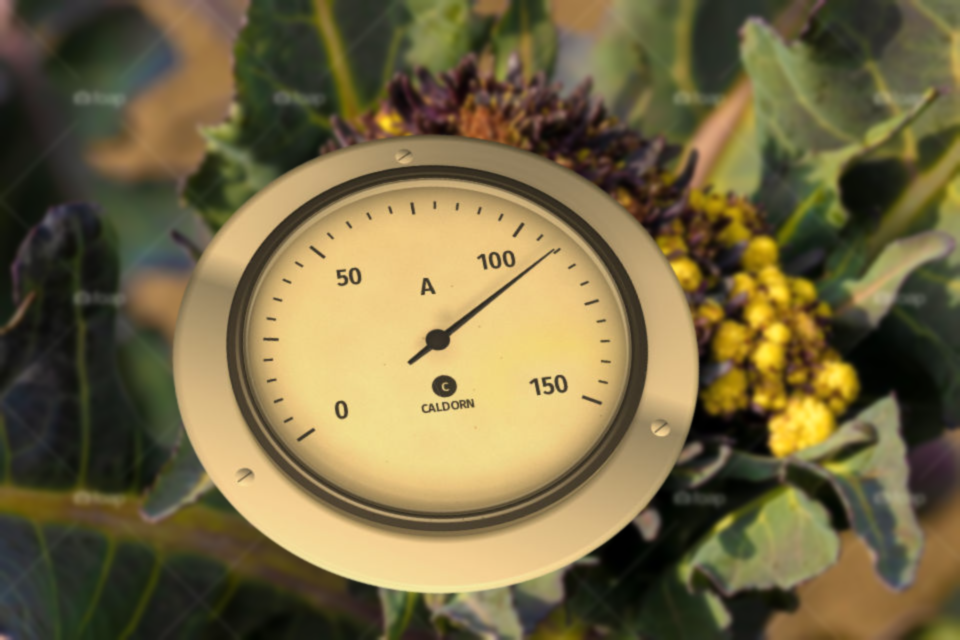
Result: 110,A
